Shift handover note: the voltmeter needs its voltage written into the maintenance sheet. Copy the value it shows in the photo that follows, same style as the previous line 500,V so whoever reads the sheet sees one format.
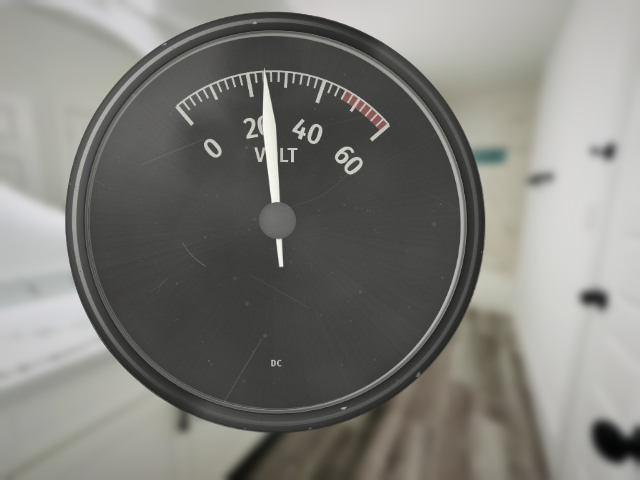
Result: 24,V
